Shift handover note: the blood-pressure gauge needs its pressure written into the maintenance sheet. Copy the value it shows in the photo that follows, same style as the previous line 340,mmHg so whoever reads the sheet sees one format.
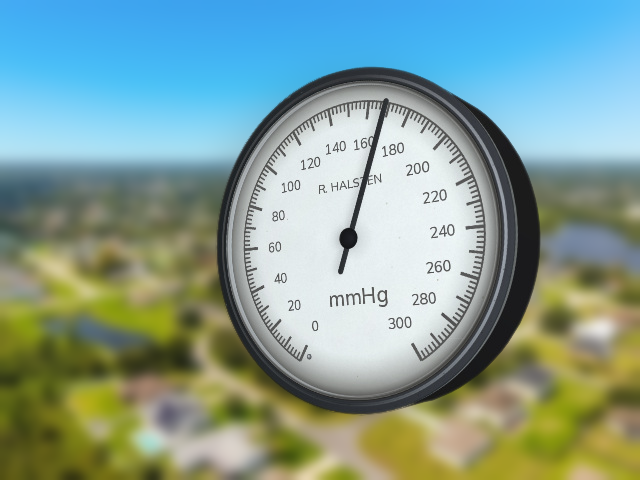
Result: 170,mmHg
